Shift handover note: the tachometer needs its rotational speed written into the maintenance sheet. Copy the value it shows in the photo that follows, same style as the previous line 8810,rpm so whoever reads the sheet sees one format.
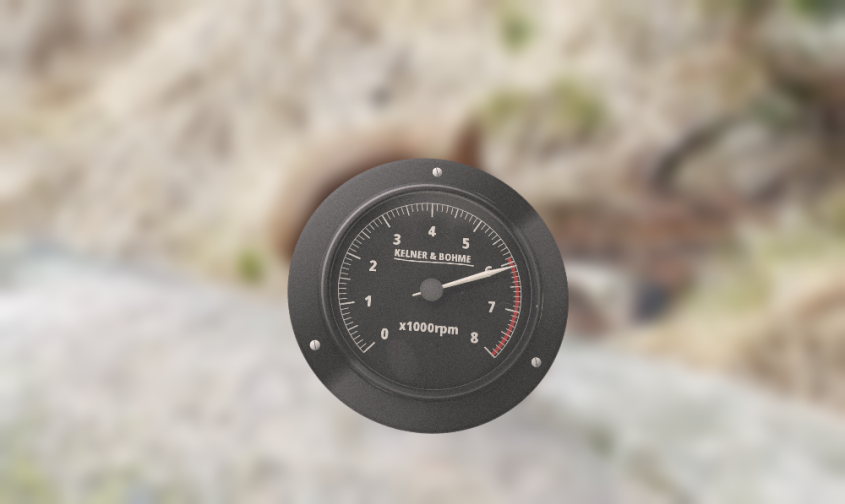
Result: 6100,rpm
